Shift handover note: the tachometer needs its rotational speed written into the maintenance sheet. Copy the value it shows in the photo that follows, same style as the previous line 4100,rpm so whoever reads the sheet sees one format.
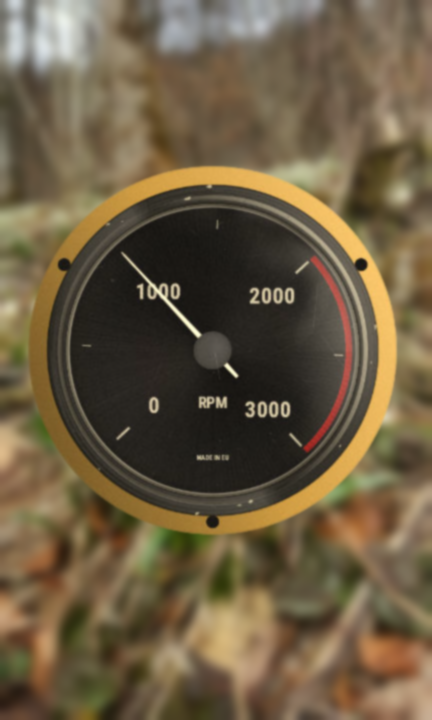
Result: 1000,rpm
